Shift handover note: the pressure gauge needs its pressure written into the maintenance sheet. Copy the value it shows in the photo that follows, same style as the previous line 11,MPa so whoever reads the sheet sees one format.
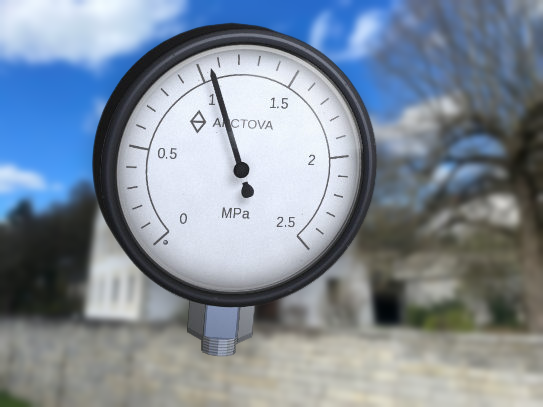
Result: 1.05,MPa
